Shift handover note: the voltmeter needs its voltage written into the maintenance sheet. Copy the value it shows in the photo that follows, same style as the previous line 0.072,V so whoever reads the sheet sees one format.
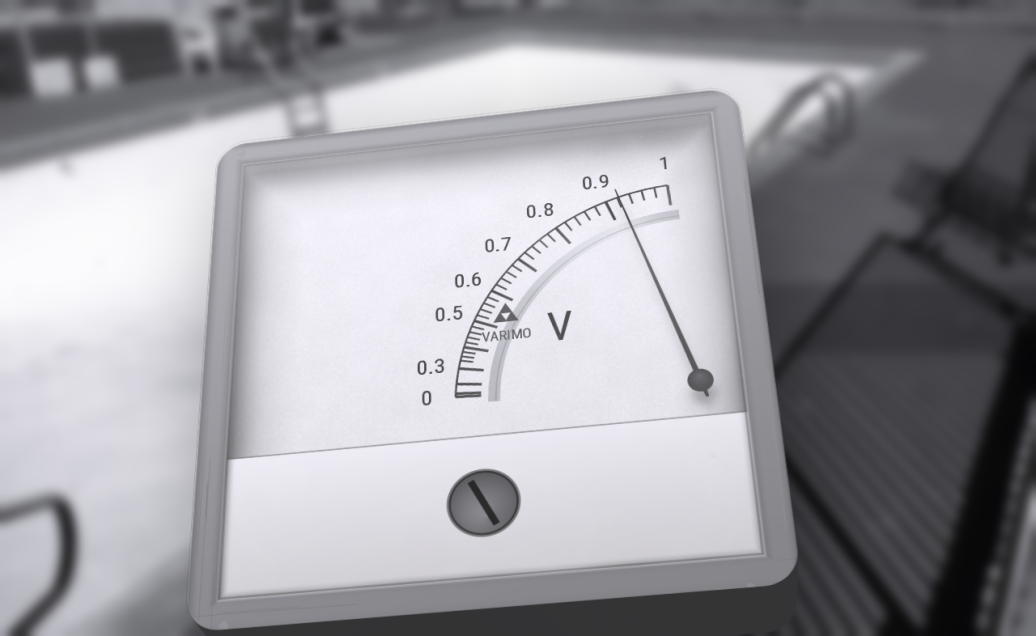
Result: 0.92,V
